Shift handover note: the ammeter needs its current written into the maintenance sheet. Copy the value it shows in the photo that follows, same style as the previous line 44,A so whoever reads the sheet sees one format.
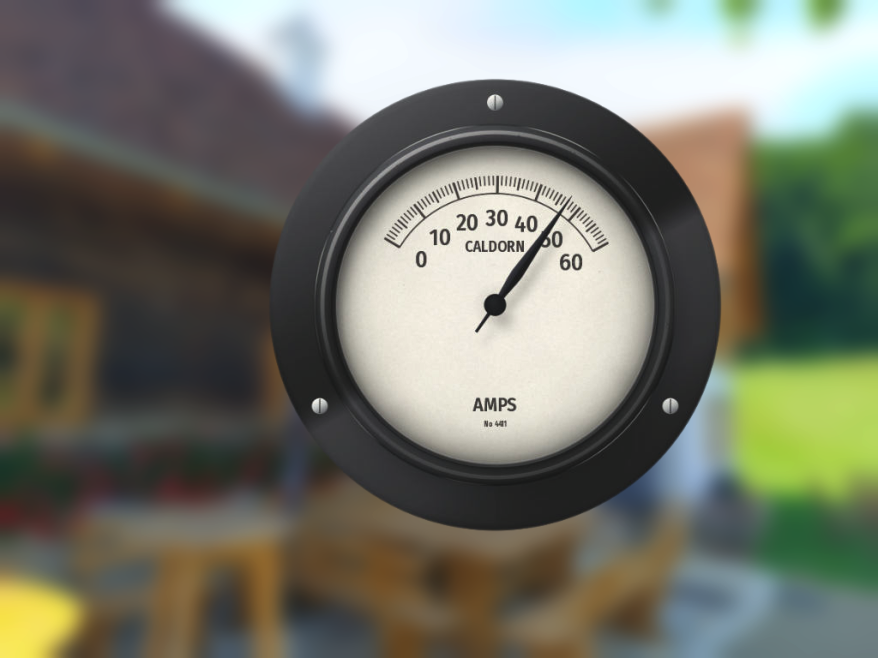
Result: 47,A
